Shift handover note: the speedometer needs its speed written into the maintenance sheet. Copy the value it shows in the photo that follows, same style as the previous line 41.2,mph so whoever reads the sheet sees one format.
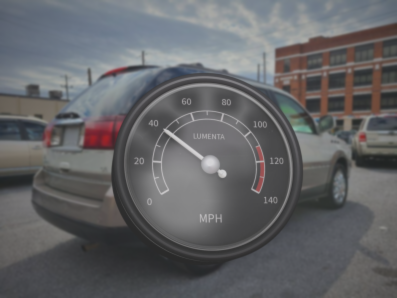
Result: 40,mph
